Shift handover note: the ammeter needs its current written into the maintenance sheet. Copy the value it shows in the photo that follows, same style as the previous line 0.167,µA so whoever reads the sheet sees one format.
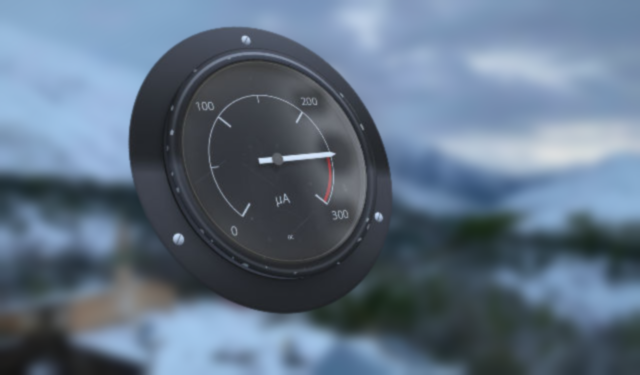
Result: 250,µA
